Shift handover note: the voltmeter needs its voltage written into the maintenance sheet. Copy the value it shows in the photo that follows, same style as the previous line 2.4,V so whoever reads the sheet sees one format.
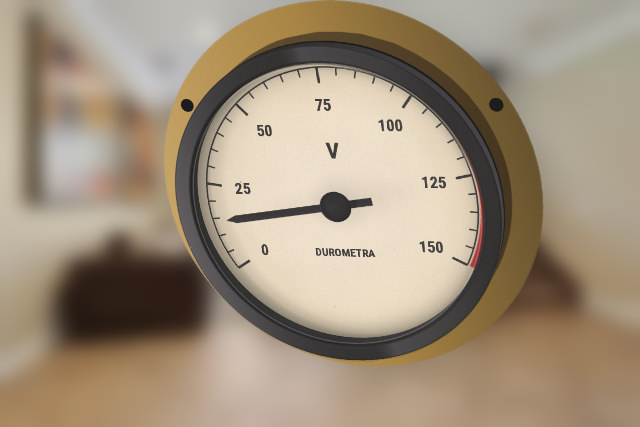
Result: 15,V
